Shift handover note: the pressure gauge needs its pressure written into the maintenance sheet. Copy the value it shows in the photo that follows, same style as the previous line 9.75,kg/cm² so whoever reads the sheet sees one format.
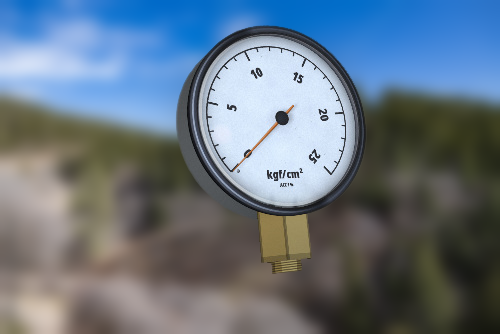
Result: 0,kg/cm²
